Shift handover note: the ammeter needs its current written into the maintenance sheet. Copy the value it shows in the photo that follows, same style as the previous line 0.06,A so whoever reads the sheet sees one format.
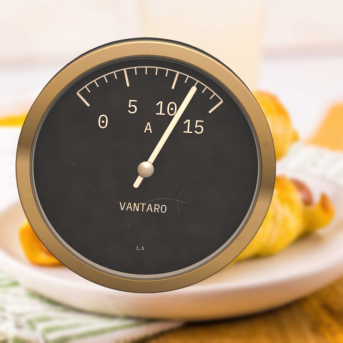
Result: 12,A
